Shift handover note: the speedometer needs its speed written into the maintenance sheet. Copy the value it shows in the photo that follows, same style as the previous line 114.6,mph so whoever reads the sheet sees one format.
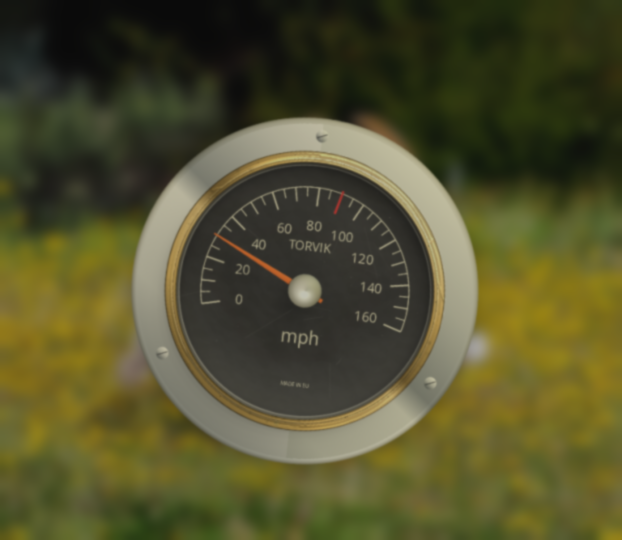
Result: 30,mph
